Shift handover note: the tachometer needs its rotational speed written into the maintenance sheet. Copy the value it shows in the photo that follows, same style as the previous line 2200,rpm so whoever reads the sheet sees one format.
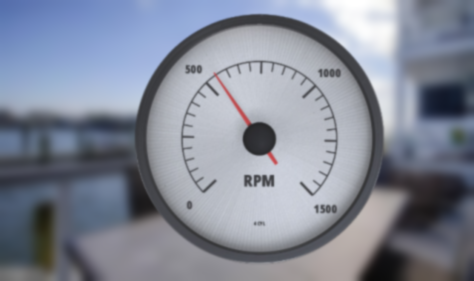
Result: 550,rpm
